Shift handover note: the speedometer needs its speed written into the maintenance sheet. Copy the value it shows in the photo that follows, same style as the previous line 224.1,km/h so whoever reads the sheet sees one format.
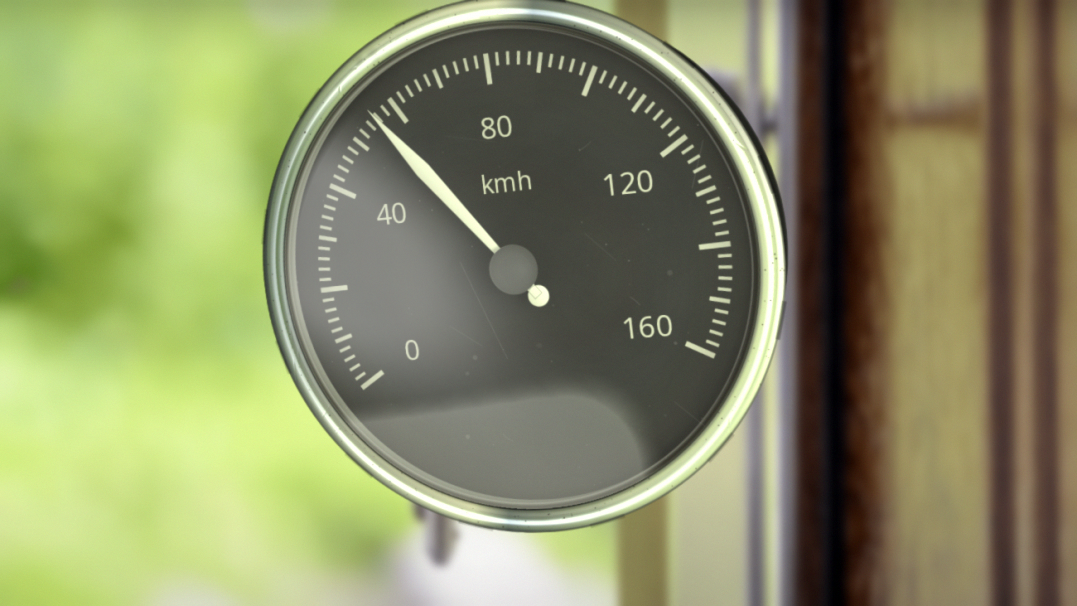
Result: 56,km/h
